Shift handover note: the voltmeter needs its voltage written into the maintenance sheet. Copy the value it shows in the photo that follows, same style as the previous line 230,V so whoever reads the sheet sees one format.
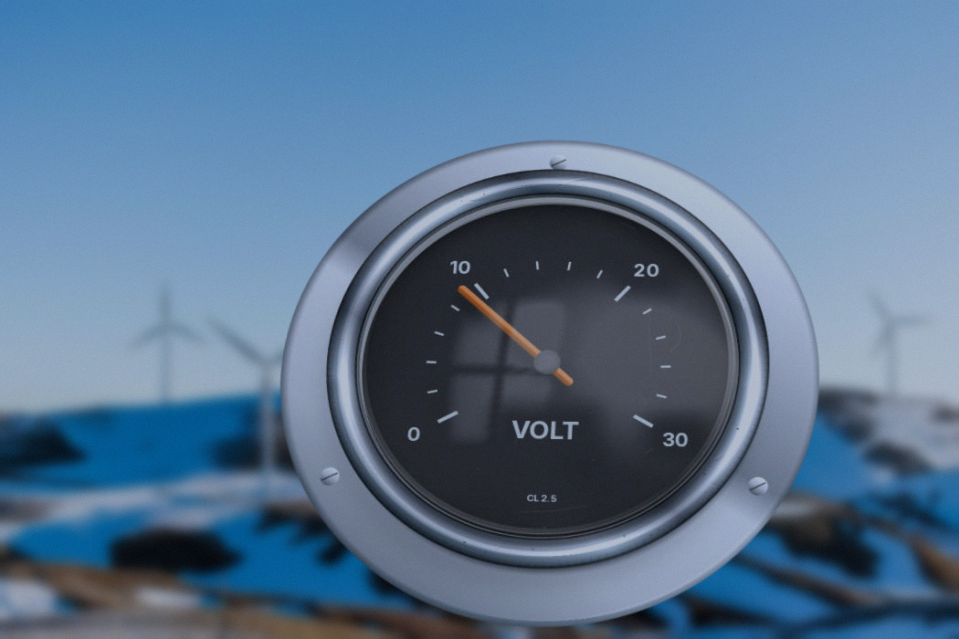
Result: 9,V
